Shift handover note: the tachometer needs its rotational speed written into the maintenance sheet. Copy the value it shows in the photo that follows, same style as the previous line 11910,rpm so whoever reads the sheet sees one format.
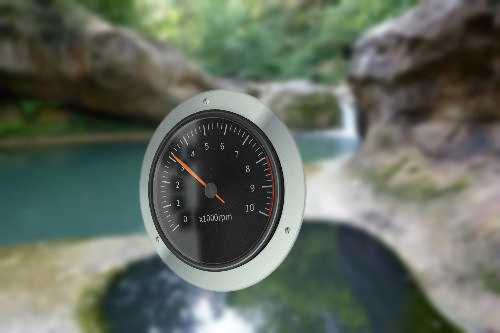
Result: 3200,rpm
